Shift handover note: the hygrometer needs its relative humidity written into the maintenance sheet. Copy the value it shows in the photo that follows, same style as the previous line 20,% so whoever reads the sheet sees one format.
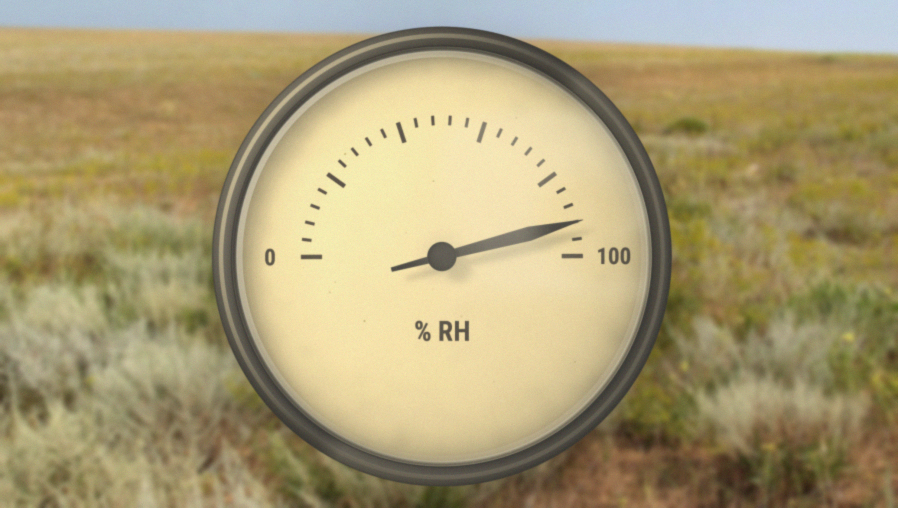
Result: 92,%
